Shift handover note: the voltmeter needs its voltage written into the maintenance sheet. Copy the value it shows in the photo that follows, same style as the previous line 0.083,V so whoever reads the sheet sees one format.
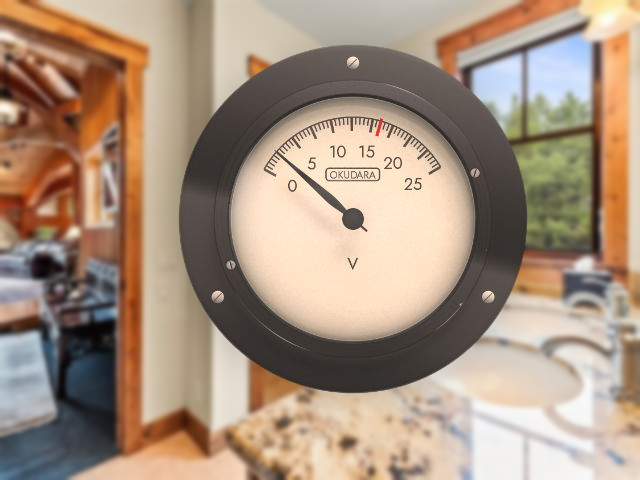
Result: 2.5,V
